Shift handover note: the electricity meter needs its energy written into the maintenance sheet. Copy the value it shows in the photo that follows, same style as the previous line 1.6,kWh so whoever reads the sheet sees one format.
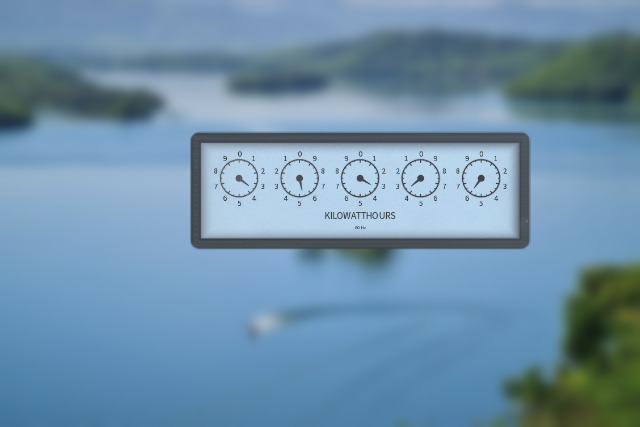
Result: 35336,kWh
